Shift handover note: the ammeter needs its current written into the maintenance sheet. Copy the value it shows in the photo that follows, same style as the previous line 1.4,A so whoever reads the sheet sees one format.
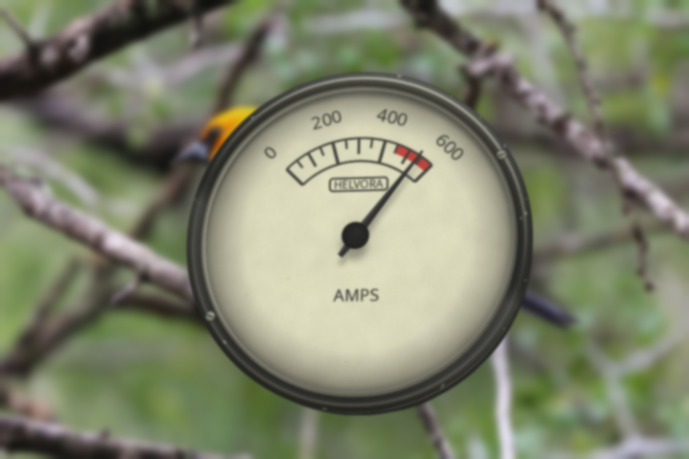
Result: 550,A
